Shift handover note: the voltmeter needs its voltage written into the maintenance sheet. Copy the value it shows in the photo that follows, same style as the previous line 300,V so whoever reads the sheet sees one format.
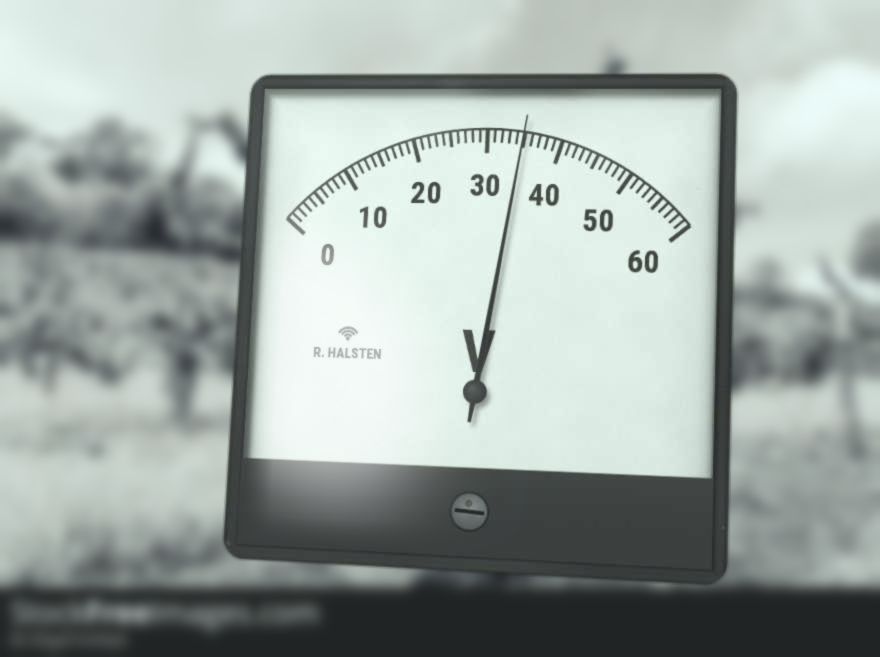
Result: 35,V
